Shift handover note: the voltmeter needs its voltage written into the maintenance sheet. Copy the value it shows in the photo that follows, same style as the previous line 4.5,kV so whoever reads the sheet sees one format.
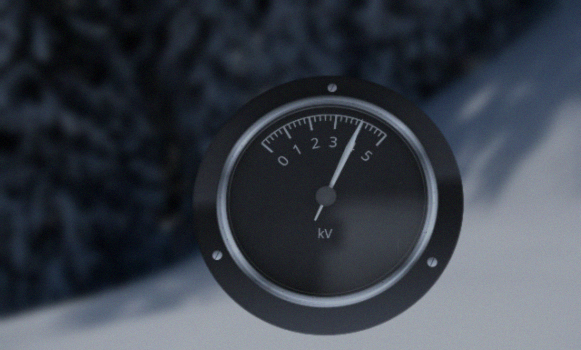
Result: 4,kV
